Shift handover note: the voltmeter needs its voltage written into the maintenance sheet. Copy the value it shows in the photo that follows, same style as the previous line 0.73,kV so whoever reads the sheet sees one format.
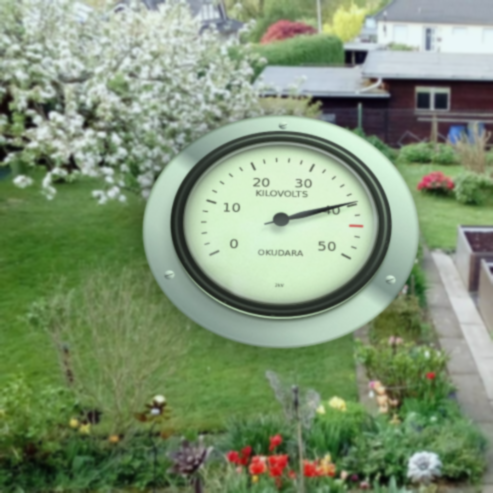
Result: 40,kV
